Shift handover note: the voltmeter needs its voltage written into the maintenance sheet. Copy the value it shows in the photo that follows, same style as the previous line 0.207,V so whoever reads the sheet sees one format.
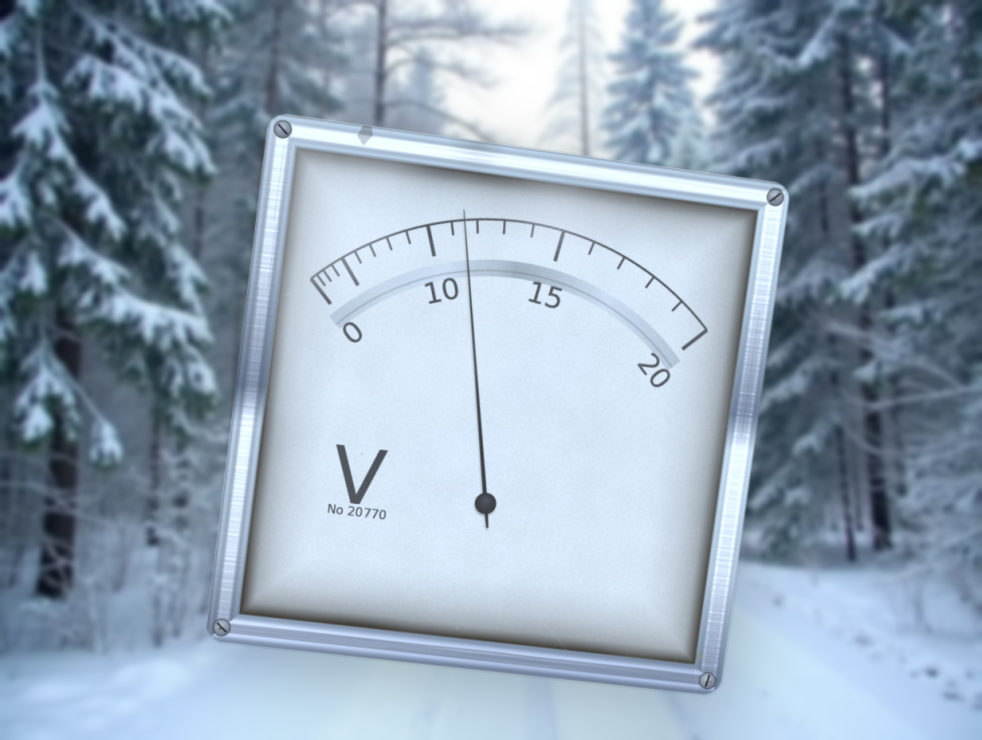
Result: 11.5,V
